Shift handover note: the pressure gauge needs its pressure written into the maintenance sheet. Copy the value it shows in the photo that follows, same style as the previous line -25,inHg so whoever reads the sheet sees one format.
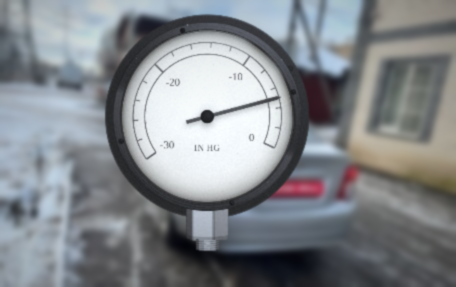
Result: -5,inHg
